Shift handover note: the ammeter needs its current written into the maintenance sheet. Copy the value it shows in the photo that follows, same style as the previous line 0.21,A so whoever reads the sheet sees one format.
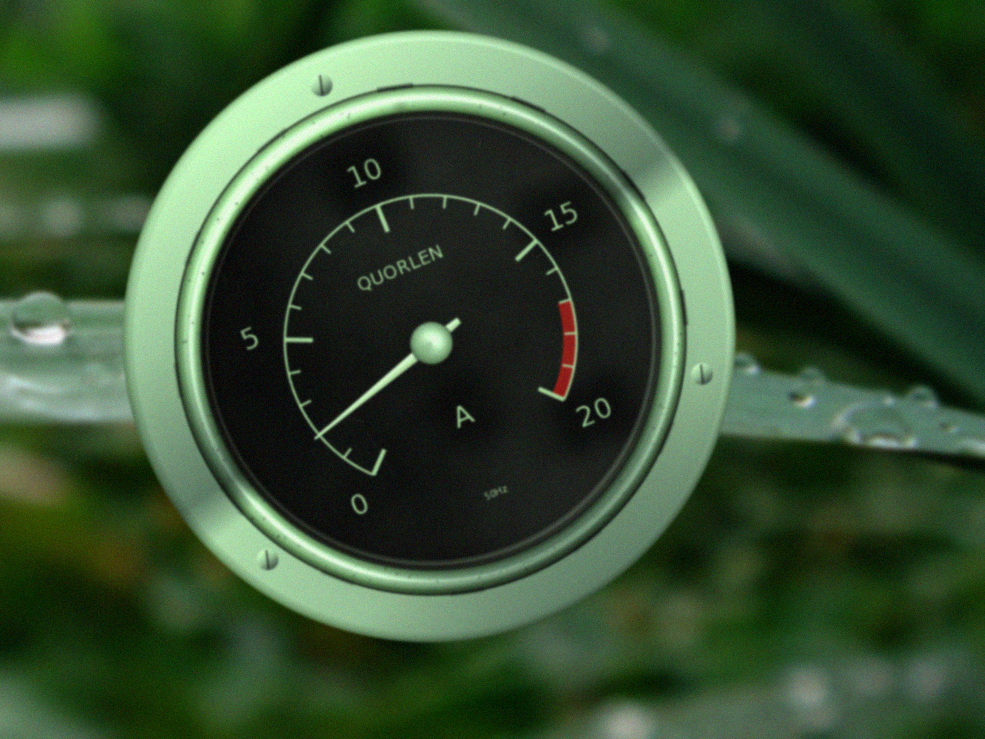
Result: 2,A
